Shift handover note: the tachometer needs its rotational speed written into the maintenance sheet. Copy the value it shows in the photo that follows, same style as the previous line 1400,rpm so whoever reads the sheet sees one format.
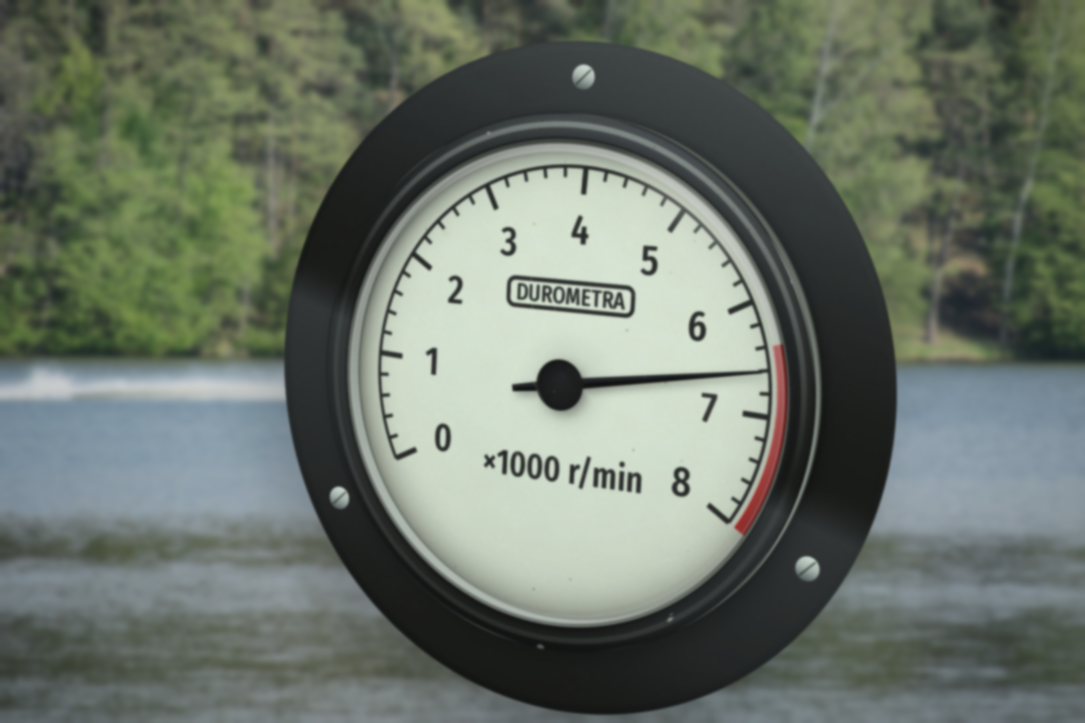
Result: 6600,rpm
